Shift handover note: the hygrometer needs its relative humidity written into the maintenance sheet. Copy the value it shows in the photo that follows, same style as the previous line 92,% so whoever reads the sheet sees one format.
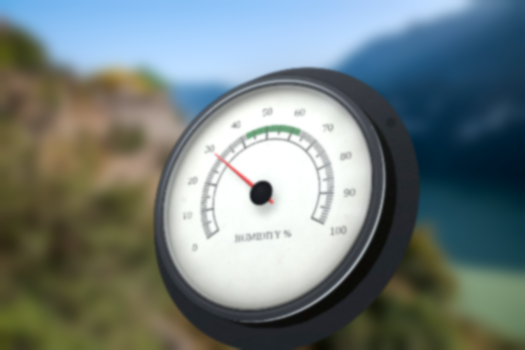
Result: 30,%
